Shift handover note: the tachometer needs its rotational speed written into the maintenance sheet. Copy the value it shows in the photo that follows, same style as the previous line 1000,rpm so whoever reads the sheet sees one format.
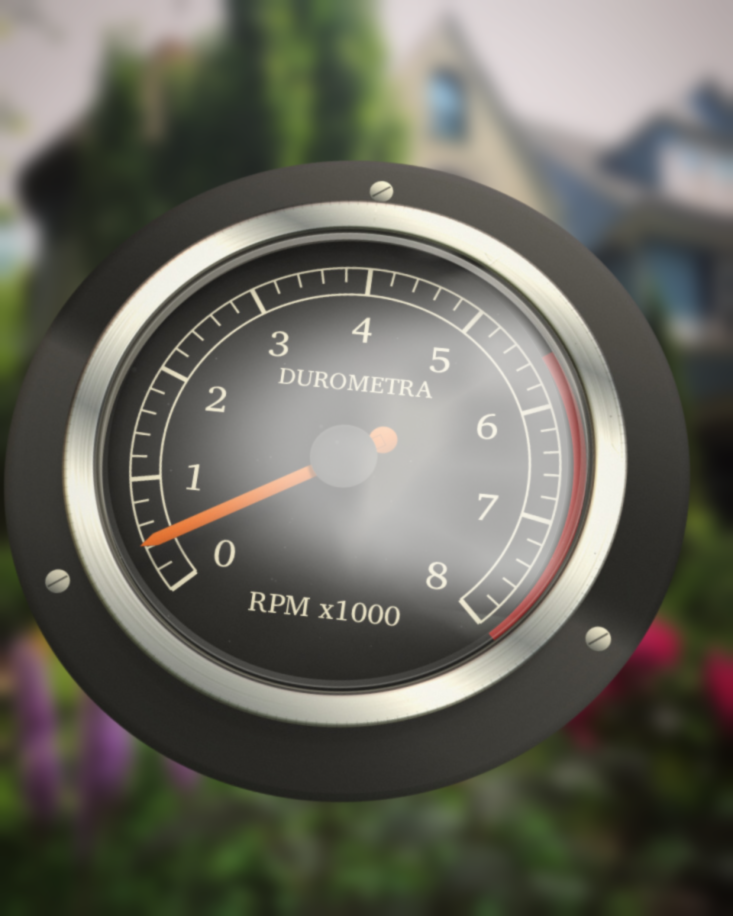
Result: 400,rpm
